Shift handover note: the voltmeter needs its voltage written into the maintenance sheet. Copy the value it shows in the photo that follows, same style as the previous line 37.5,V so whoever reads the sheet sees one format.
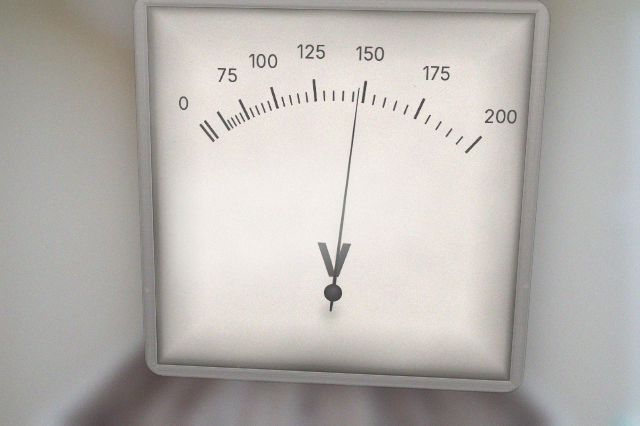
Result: 147.5,V
